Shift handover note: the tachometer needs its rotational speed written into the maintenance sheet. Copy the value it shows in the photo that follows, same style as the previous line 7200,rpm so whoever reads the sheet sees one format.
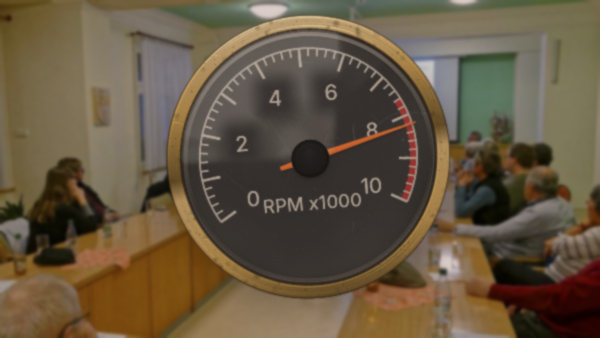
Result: 8200,rpm
